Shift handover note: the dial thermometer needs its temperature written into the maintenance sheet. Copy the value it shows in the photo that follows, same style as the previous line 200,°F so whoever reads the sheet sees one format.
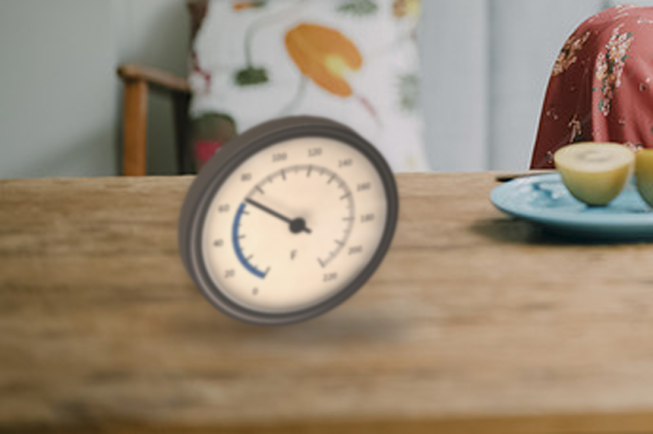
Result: 70,°F
